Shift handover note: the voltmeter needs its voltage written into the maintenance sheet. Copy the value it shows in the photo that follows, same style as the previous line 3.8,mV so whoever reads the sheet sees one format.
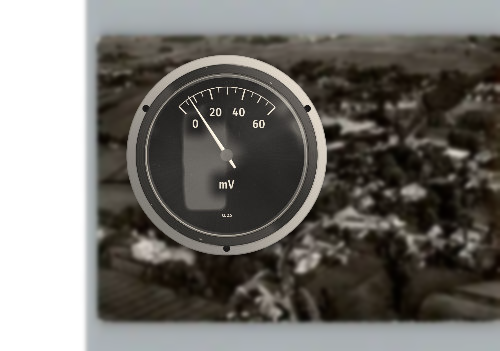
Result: 7.5,mV
